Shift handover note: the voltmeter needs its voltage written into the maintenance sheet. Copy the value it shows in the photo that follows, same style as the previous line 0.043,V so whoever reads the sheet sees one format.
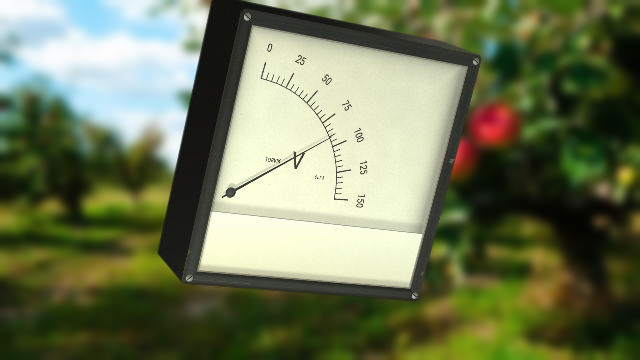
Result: 90,V
